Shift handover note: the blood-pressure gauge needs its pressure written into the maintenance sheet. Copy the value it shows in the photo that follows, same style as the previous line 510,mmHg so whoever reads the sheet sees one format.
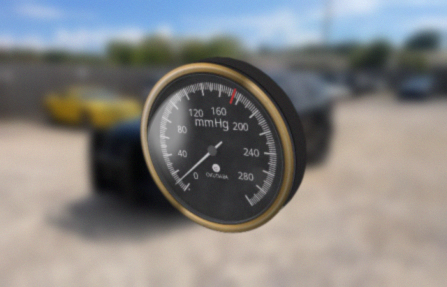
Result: 10,mmHg
